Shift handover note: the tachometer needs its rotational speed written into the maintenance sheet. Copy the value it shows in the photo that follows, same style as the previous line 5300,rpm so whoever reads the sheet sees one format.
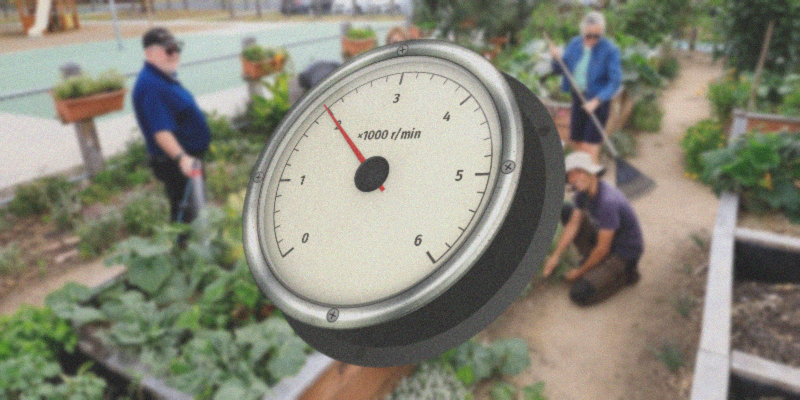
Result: 2000,rpm
